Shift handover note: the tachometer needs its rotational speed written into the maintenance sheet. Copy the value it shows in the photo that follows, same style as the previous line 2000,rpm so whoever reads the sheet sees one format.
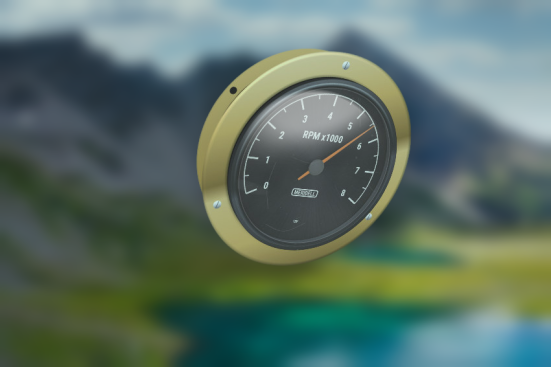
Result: 5500,rpm
